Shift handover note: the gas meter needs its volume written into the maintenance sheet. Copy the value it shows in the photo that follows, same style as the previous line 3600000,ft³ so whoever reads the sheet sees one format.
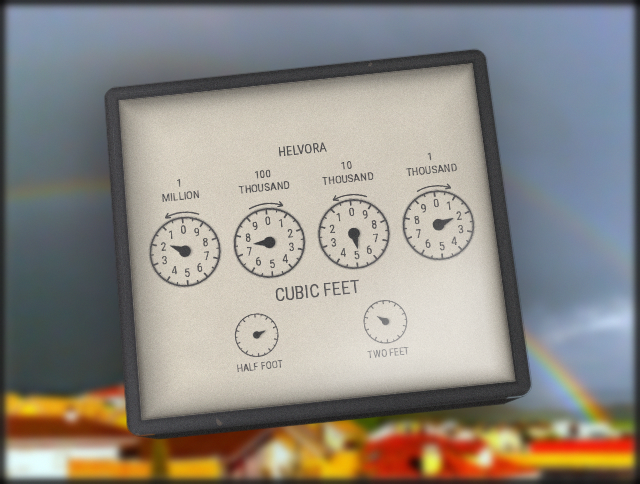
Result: 175200,ft³
